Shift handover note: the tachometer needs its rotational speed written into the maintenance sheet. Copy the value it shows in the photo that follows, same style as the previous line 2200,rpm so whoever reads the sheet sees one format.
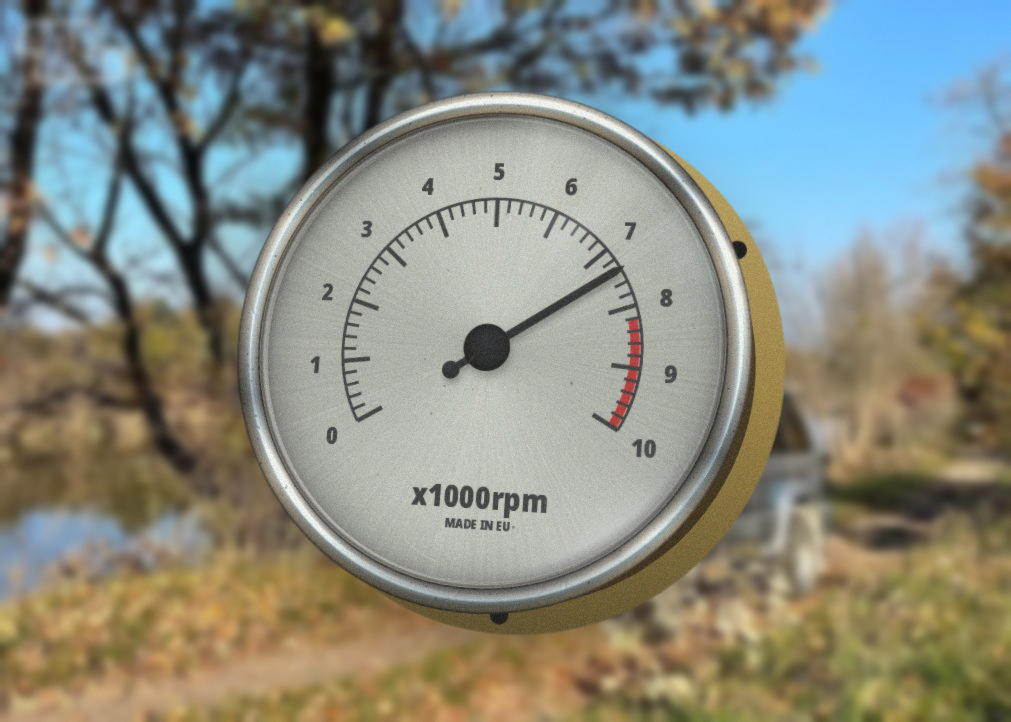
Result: 7400,rpm
